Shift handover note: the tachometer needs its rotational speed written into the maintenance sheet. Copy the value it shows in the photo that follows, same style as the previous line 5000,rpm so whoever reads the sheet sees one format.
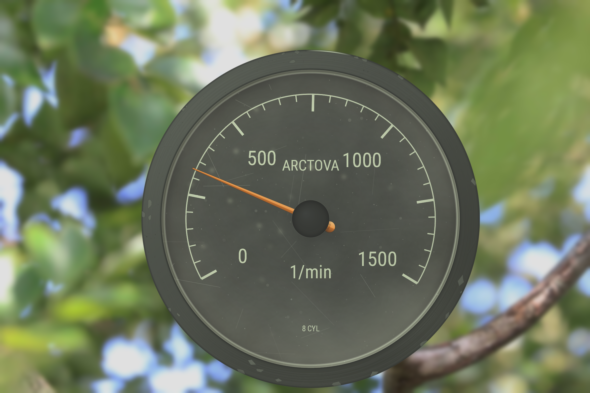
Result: 325,rpm
